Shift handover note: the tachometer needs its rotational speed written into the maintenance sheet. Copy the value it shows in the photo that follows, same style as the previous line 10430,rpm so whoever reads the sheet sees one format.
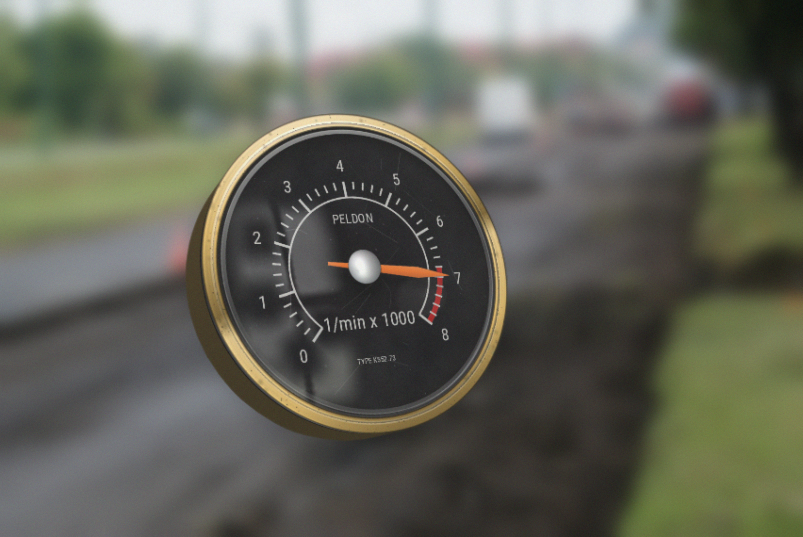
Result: 7000,rpm
